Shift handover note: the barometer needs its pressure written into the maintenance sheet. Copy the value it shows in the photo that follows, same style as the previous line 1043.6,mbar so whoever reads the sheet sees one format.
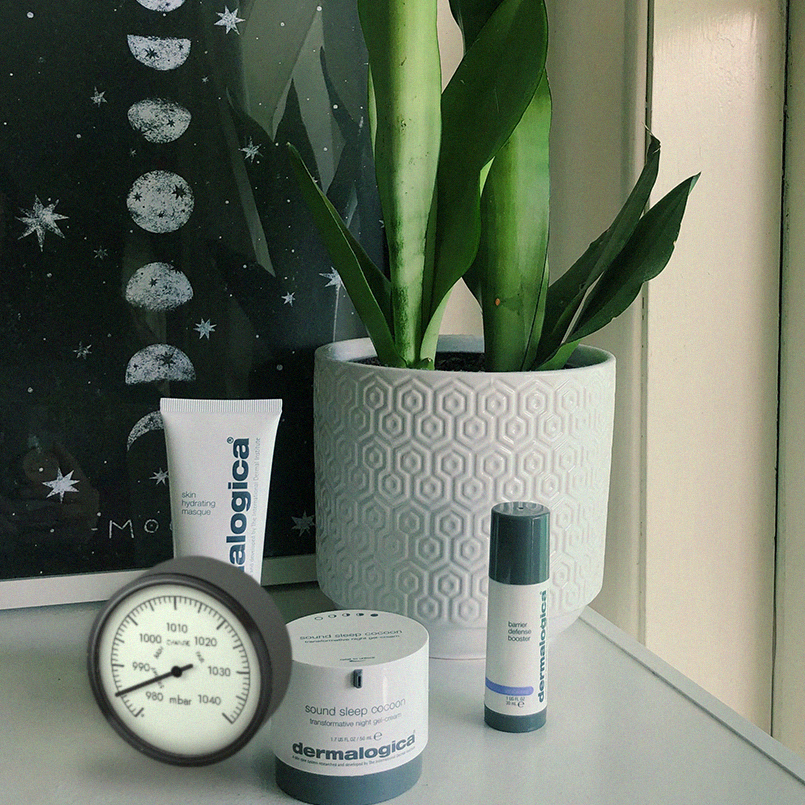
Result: 985,mbar
